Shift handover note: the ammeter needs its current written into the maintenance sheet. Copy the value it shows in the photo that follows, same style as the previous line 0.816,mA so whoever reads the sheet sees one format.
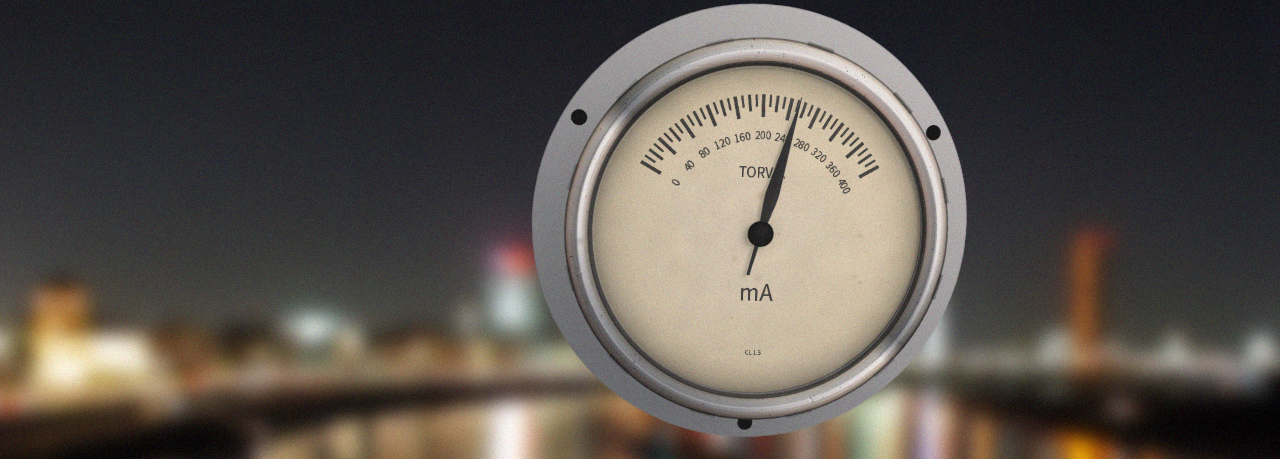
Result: 250,mA
